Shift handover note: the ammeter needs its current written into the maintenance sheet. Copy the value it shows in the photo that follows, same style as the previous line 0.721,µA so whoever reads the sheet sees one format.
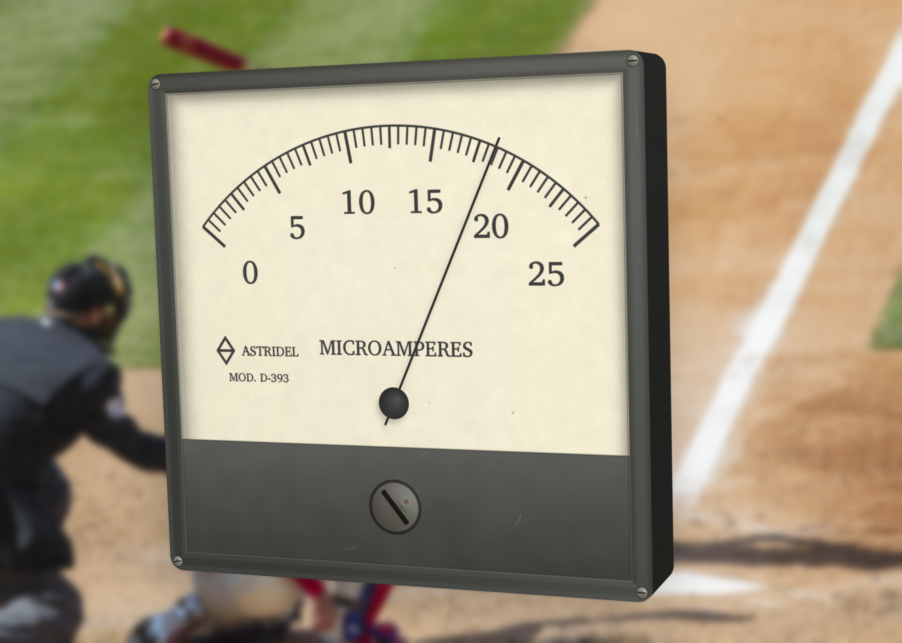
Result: 18.5,µA
